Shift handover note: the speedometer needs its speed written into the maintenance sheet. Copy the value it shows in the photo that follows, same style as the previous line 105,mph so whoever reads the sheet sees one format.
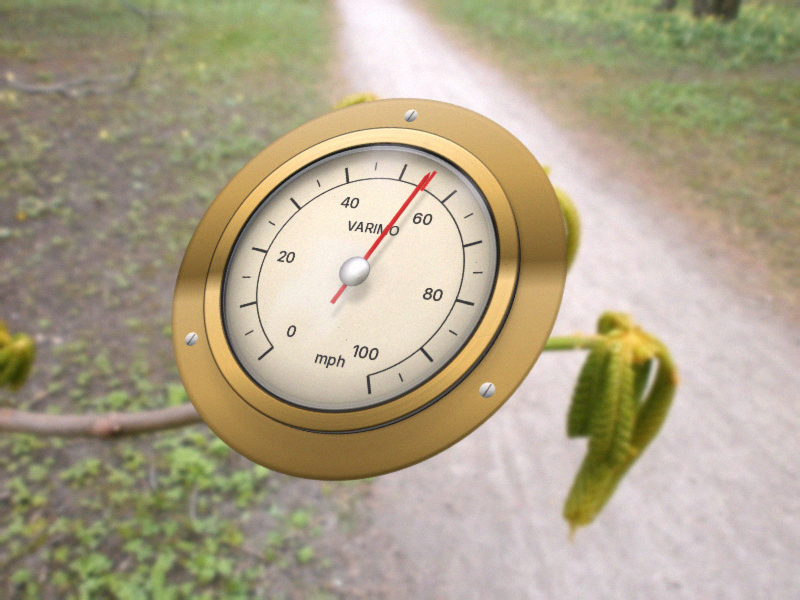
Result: 55,mph
